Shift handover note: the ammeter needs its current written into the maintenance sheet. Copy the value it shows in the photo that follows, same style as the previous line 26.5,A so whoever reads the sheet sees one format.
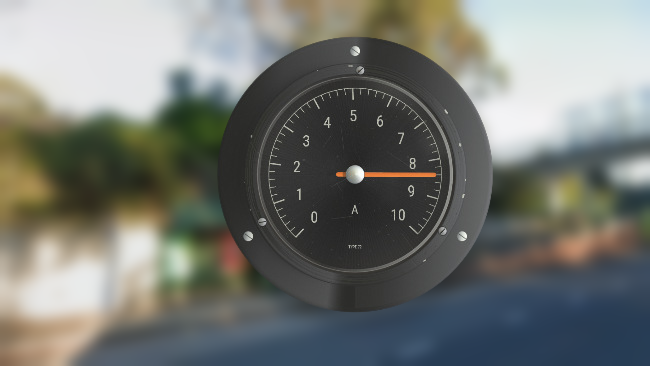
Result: 8.4,A
